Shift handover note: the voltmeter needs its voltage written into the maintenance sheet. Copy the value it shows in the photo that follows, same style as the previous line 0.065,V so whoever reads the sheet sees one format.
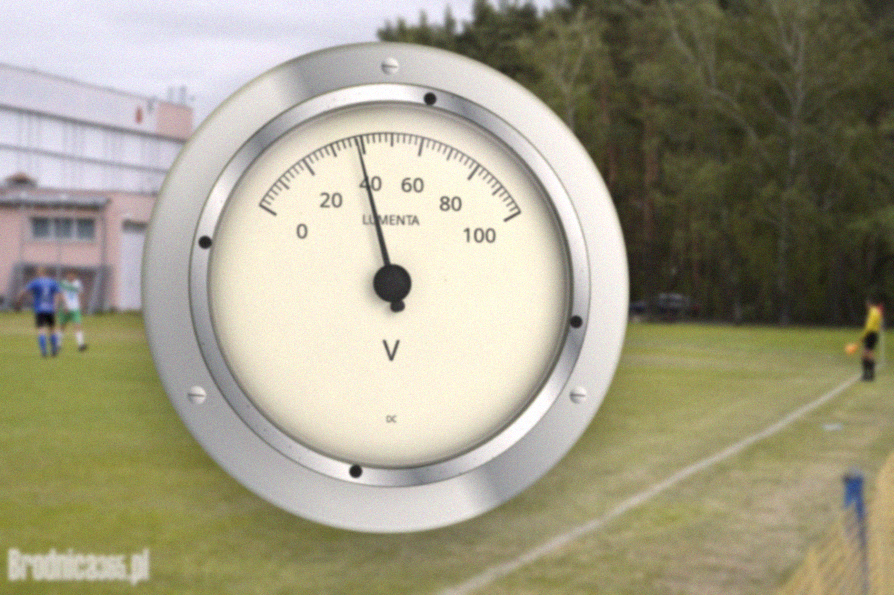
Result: 38,V
